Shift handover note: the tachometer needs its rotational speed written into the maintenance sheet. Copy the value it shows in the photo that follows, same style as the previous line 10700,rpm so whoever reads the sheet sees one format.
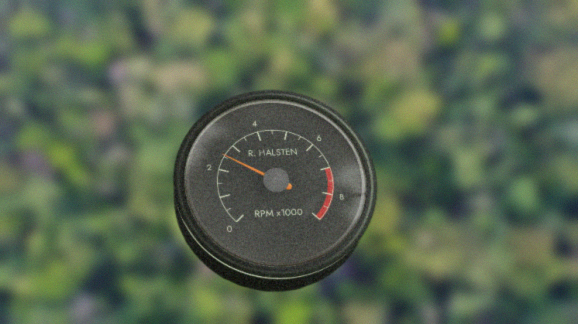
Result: 2500,rpm
